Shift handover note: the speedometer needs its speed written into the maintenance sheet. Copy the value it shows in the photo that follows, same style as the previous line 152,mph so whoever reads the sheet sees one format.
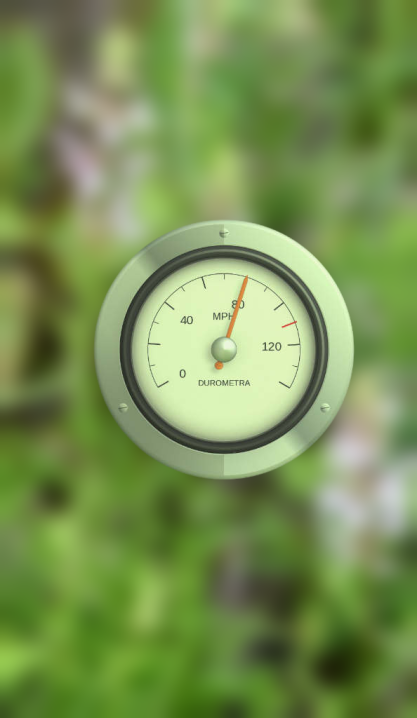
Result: 80,mph
